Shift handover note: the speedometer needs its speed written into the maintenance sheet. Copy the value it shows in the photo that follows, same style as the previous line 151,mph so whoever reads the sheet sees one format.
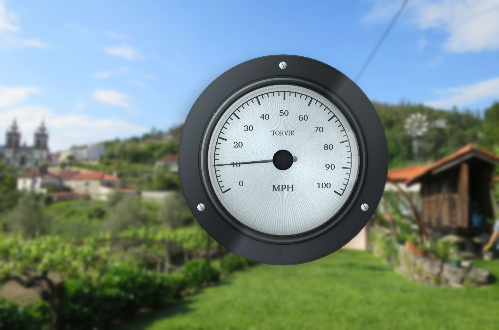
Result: 10,mph
